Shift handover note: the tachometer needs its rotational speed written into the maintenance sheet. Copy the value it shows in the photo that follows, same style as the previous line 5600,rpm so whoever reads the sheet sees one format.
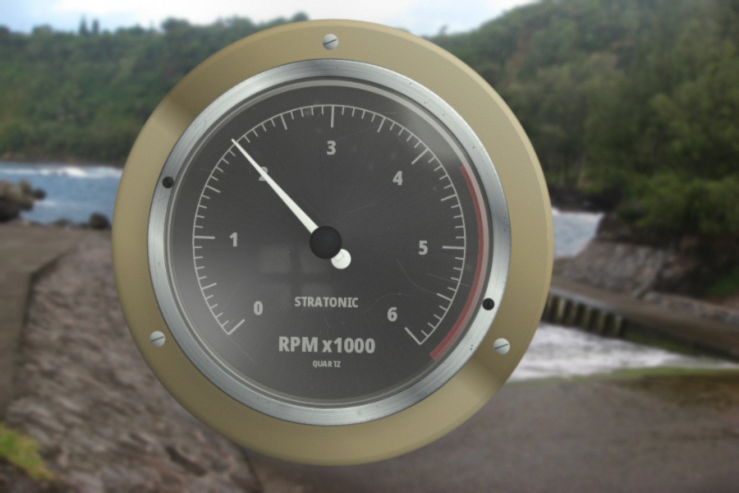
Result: 2000,rpm
